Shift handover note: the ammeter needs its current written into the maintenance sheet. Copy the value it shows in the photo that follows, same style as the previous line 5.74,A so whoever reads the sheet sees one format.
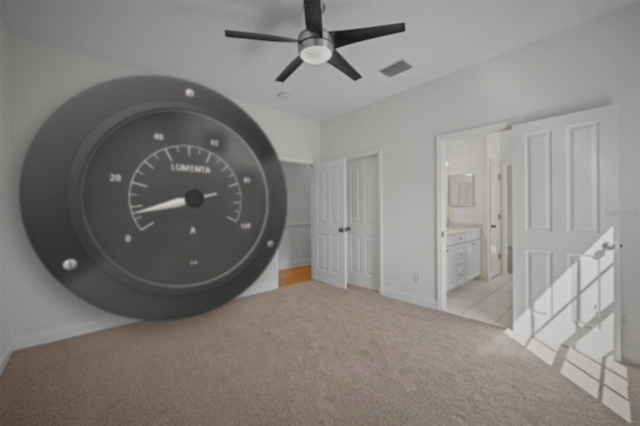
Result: 7.5,A
